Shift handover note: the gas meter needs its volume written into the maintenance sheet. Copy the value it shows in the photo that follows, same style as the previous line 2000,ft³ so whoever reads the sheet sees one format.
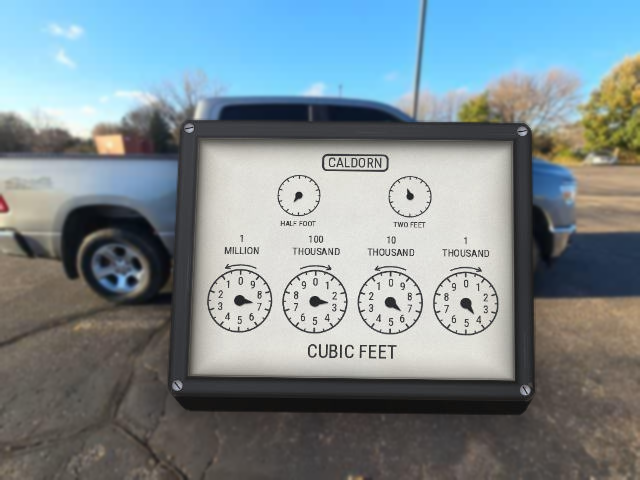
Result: 726400,ft³
